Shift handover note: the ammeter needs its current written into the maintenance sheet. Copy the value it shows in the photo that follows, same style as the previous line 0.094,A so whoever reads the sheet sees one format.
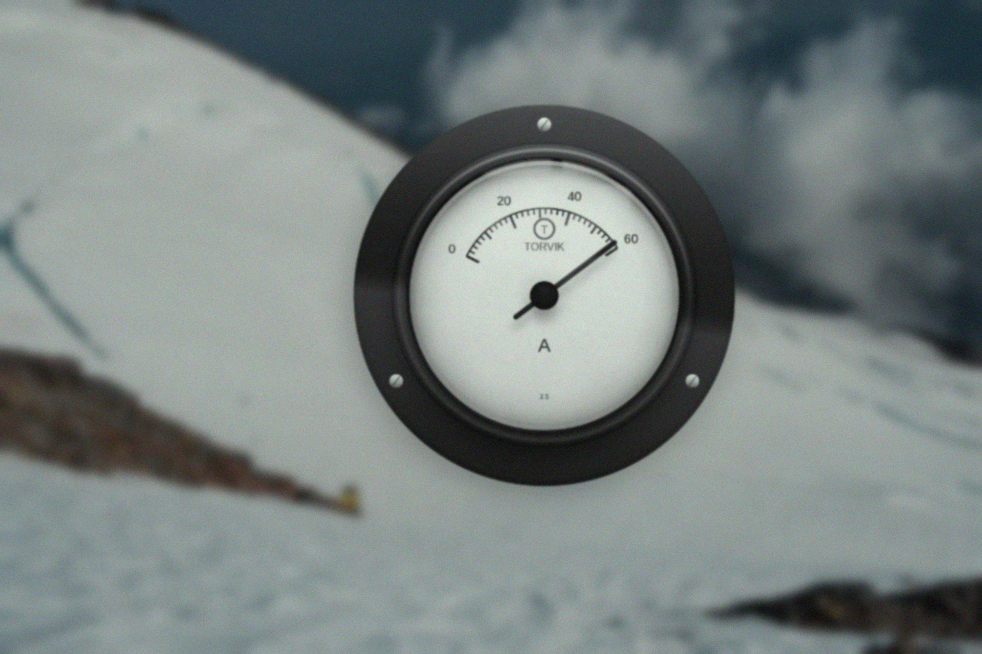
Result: 58,A
